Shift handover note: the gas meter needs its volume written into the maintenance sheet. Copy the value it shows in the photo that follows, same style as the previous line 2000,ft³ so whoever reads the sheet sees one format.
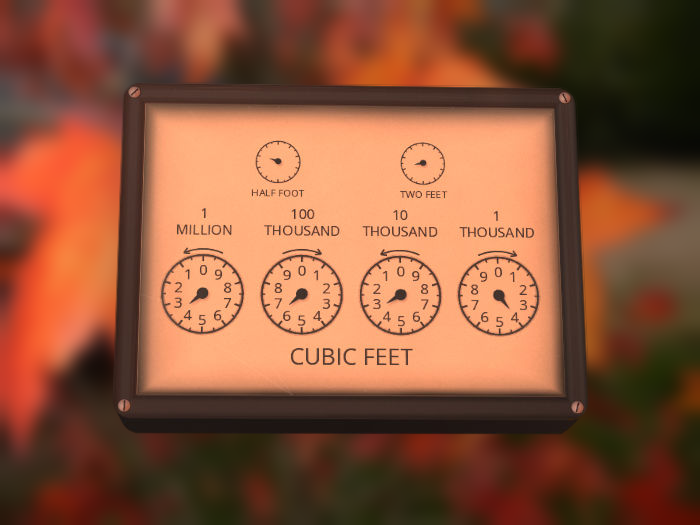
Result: 363400,ft³
